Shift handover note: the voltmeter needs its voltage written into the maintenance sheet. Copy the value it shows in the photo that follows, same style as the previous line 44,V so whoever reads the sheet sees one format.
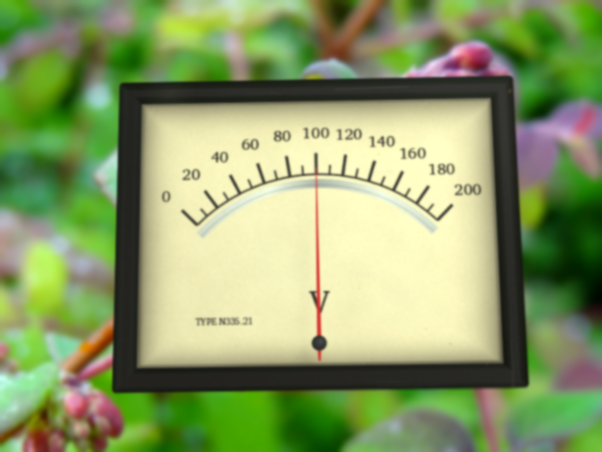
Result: 100,V
